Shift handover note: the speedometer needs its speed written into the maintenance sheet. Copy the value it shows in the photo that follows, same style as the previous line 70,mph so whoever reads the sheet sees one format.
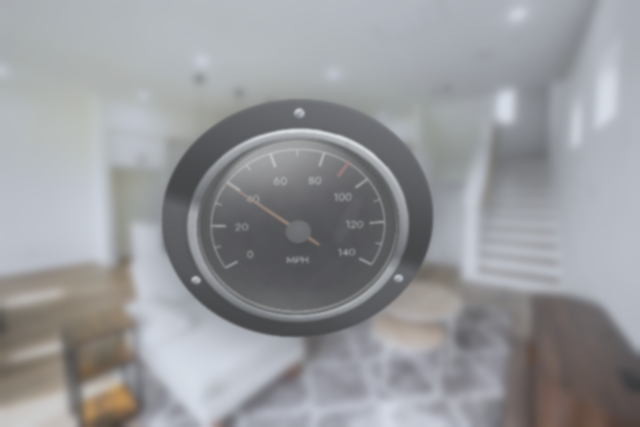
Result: 40,mph
